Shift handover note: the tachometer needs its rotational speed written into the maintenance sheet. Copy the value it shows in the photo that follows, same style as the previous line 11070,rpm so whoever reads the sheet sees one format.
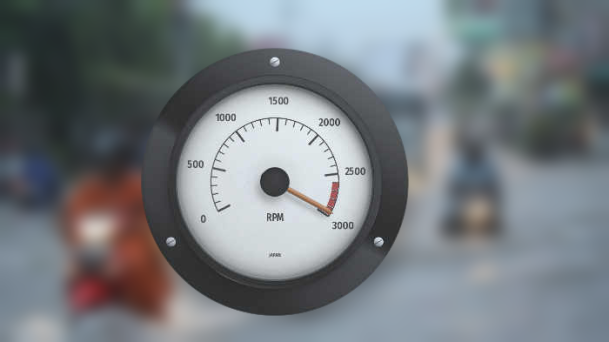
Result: 2950,rpm
